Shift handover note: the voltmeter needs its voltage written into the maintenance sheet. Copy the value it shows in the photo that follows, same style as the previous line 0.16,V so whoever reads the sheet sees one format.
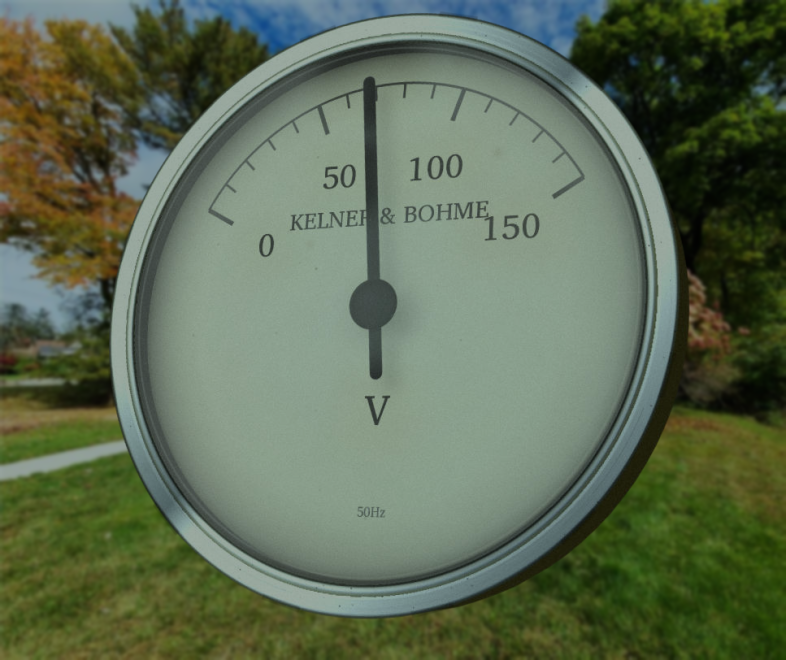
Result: 70,V
